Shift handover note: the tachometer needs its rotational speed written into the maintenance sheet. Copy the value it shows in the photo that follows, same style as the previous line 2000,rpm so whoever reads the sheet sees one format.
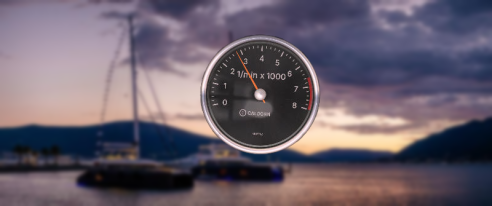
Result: 2800,rpm
